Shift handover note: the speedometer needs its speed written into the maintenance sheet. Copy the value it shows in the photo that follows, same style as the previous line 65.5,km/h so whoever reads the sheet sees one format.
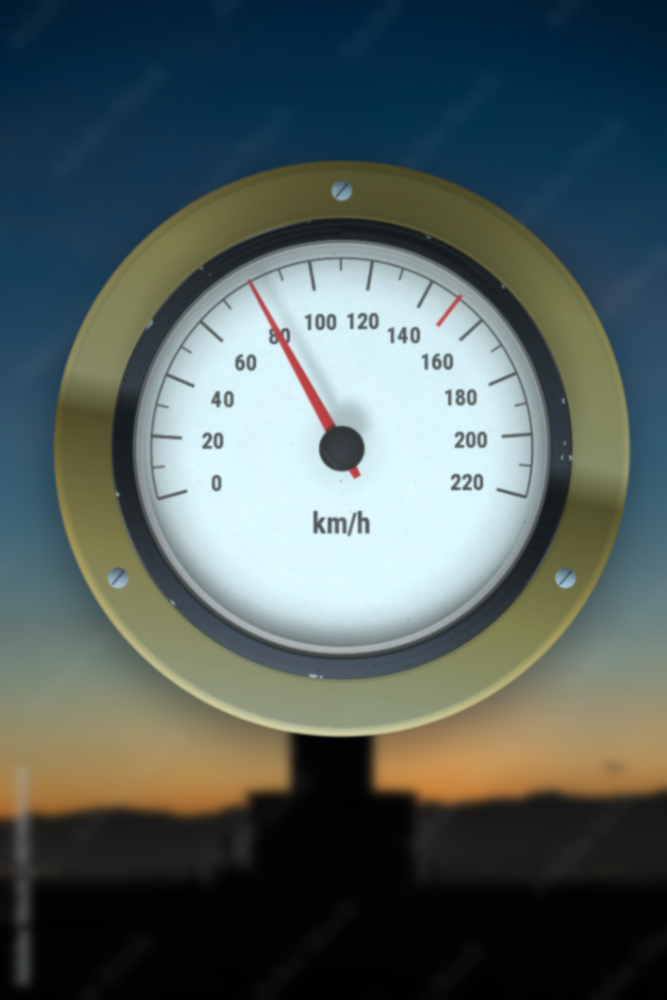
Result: 80,km/h
